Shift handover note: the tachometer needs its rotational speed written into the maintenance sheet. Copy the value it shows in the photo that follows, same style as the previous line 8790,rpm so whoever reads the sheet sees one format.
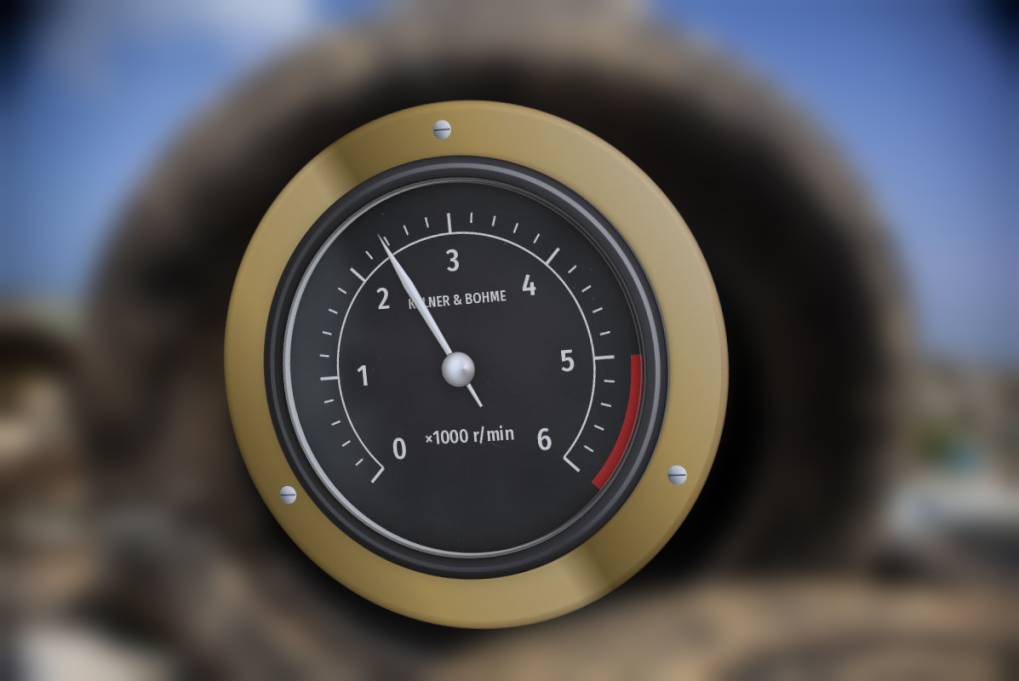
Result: 2400,rpm
